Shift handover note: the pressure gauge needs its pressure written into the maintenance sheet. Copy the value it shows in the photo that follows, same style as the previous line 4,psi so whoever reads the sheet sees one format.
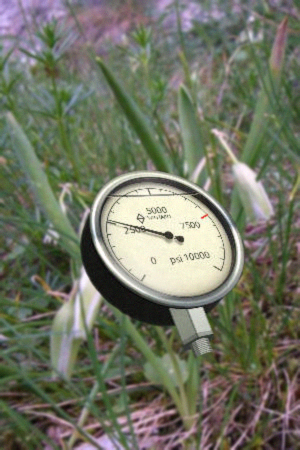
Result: 2500,psi
